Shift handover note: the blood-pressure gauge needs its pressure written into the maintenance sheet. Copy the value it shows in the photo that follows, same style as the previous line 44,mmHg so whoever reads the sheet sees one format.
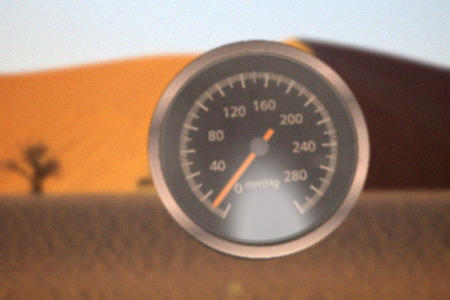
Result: 10,mmHg
